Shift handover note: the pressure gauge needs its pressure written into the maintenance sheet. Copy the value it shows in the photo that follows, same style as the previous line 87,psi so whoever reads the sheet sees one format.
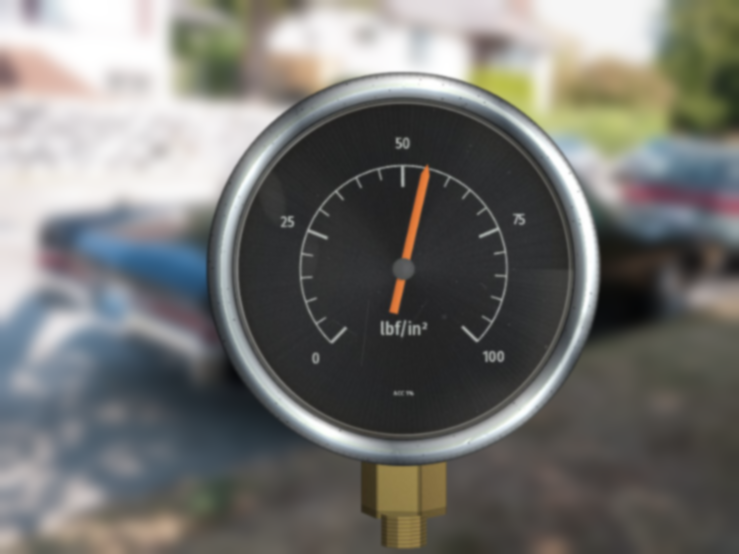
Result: 55,psi
